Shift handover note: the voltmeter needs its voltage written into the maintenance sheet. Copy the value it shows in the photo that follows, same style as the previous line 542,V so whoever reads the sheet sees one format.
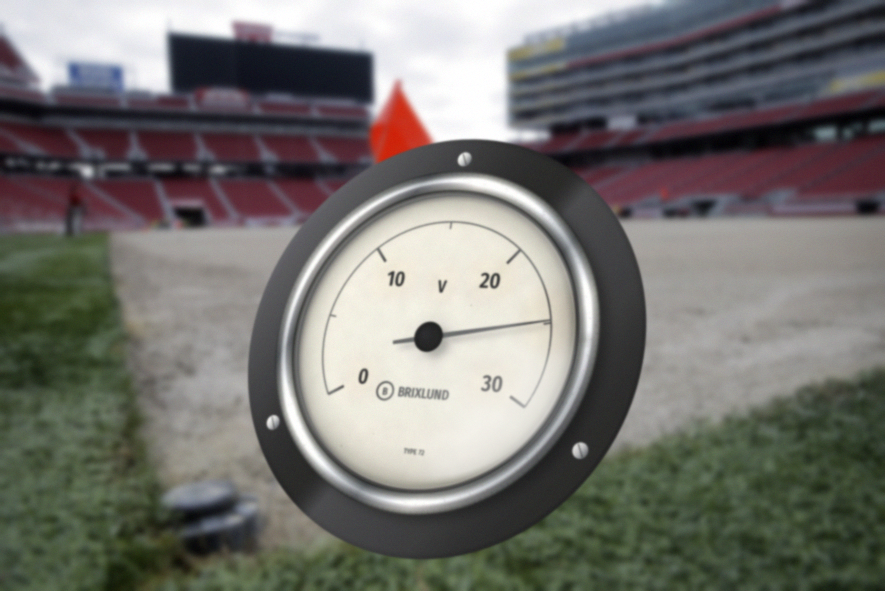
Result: 25,V
